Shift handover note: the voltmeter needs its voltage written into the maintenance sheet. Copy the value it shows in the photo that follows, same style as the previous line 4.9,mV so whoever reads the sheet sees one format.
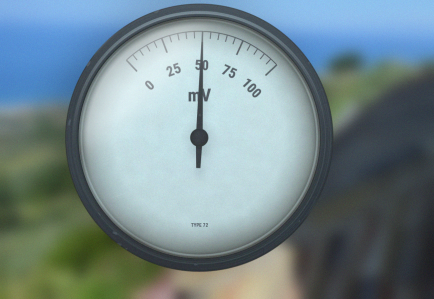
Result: 50,mV
